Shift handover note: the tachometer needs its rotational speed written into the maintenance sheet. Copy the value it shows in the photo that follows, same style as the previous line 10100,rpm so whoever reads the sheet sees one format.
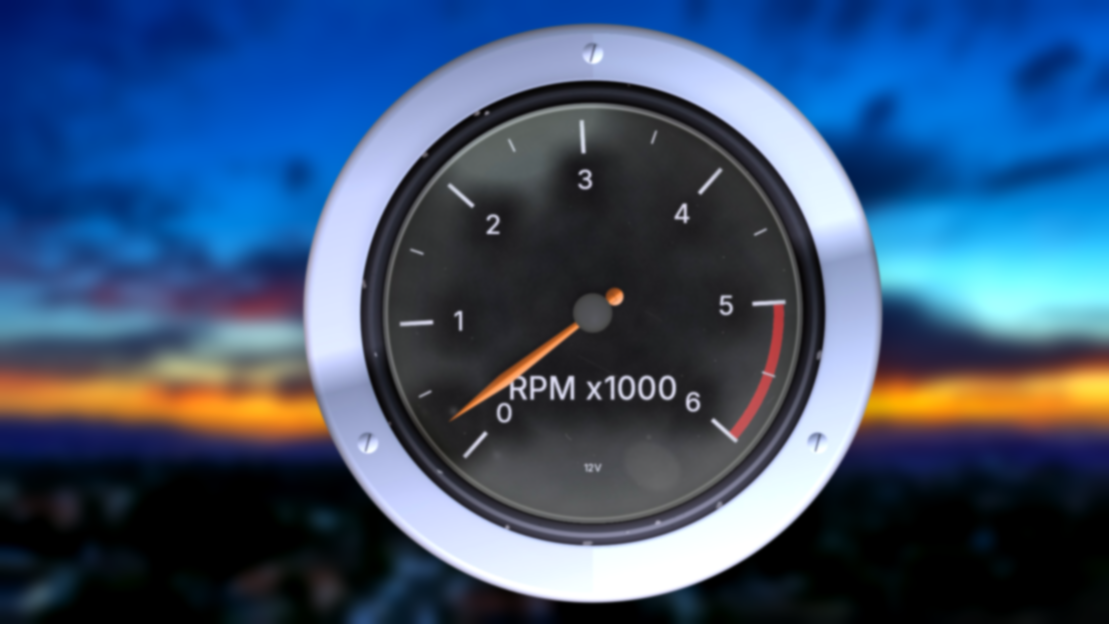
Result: 250,rpm
